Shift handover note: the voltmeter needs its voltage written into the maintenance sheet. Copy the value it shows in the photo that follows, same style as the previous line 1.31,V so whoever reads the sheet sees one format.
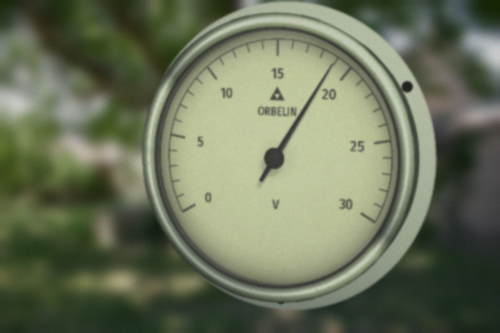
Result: 19,V
